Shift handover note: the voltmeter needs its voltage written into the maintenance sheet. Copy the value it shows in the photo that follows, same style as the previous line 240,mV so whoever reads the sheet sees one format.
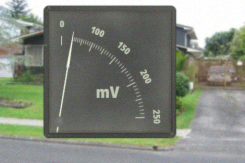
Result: 50,mV
